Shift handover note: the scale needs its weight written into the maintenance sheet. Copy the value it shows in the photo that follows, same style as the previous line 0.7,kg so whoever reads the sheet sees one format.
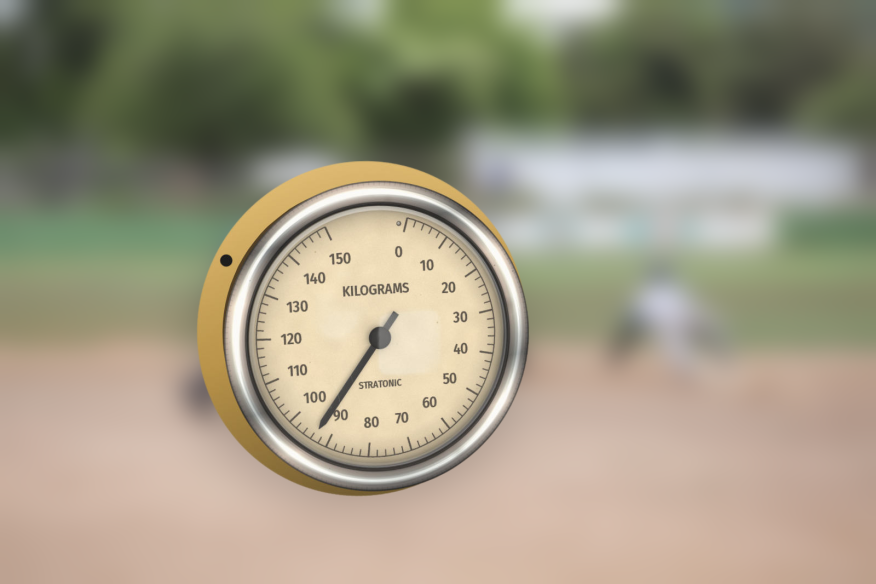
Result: 94,kg
